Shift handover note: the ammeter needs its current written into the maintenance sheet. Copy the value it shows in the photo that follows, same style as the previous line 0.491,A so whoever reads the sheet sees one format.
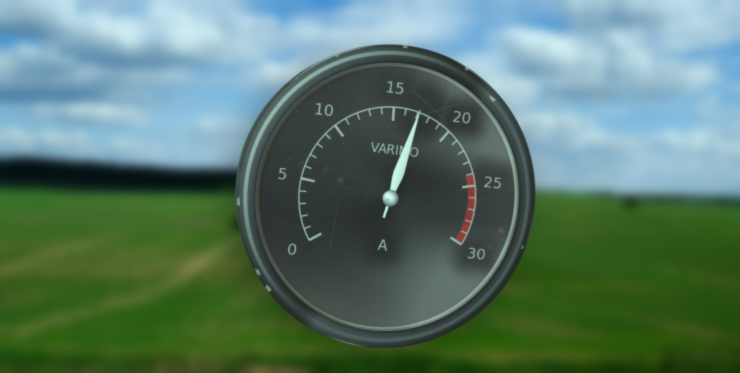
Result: 17,A
